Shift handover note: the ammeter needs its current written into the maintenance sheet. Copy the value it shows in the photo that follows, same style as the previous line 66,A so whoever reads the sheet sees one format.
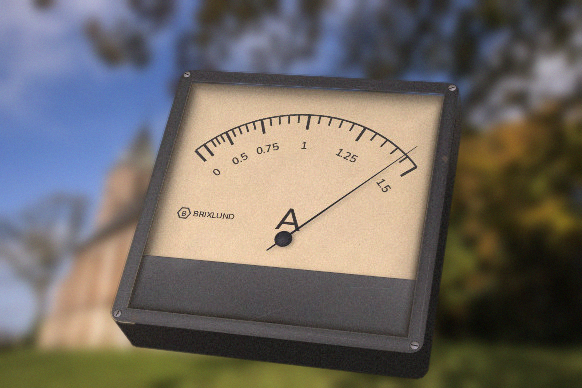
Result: 1.45,A
